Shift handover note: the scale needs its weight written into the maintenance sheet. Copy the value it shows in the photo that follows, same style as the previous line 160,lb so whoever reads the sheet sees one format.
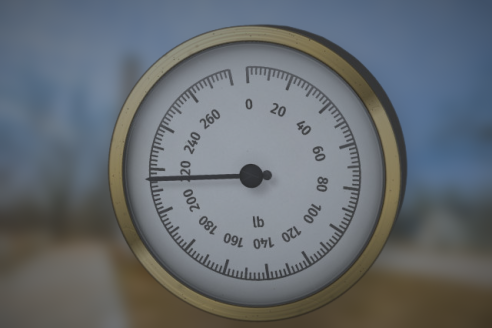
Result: 216,lb
